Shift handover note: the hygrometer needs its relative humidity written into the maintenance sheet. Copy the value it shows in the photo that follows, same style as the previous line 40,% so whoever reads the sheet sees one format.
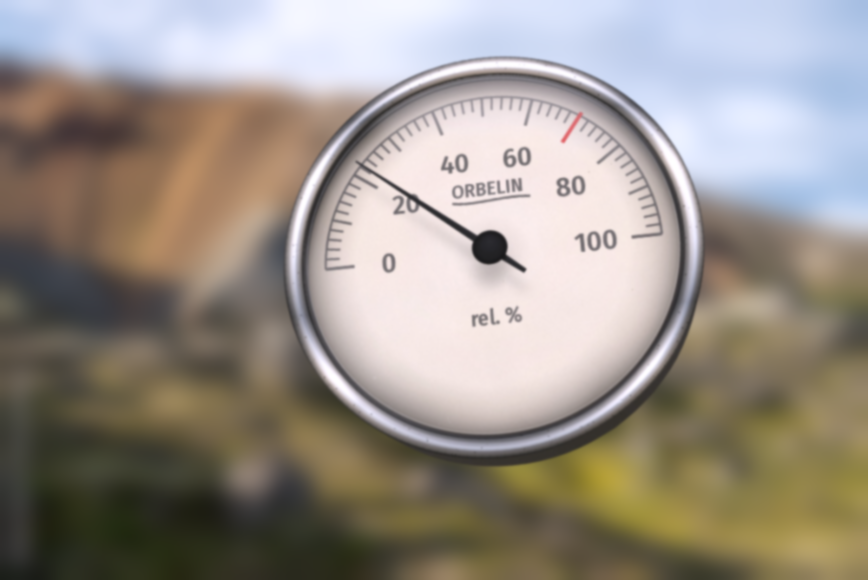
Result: 22,%
